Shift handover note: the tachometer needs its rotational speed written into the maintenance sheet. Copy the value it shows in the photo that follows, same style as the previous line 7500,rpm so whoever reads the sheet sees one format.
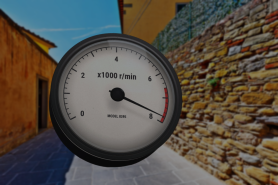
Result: 7800,rpm
